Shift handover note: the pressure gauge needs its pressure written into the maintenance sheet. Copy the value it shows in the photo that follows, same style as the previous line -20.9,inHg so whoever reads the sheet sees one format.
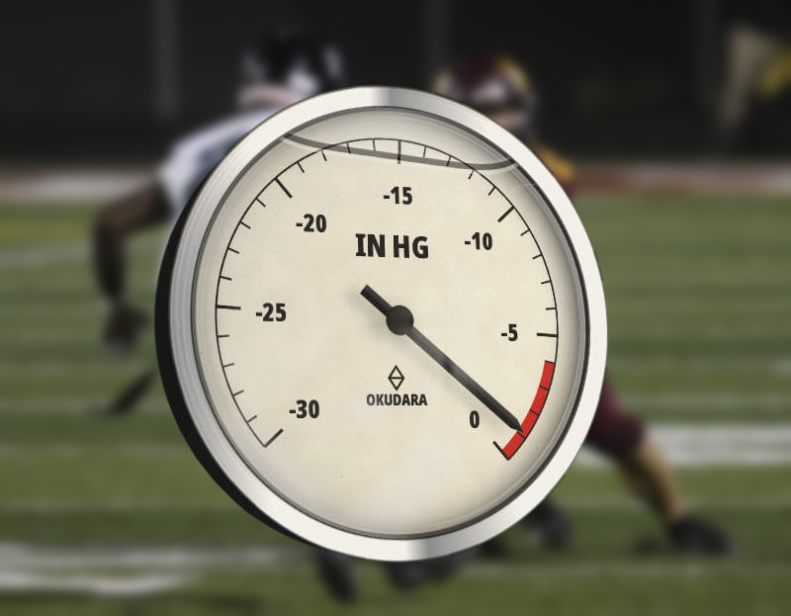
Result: -1,inHg
